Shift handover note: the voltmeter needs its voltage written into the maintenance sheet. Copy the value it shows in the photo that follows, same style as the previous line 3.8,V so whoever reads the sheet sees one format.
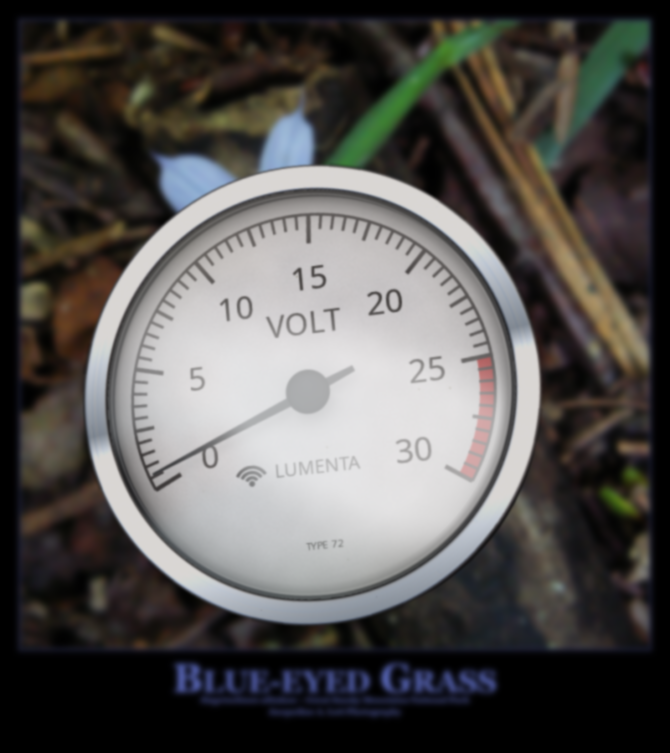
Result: 0.5,V
